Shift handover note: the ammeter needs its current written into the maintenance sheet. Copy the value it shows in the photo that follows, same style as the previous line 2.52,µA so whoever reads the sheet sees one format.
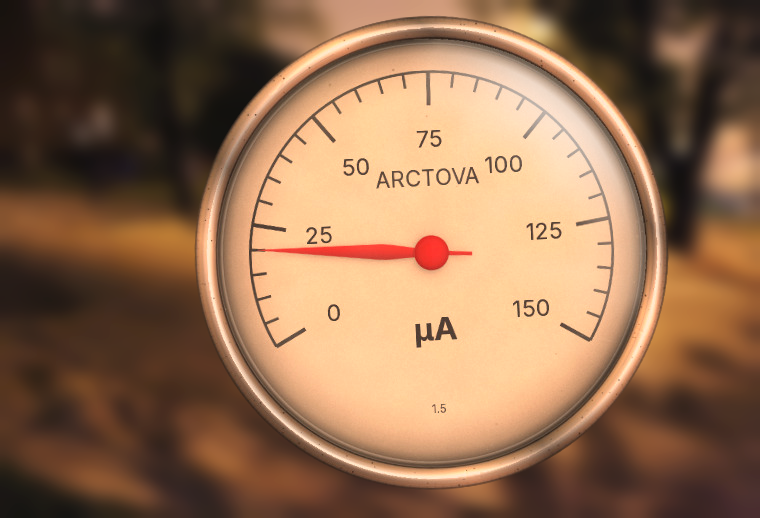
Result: 20,µA
